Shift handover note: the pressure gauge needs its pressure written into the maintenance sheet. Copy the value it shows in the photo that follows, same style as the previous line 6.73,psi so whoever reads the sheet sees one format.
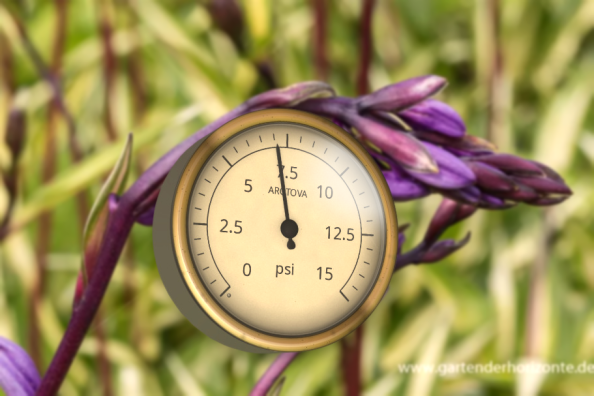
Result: 7,psi
